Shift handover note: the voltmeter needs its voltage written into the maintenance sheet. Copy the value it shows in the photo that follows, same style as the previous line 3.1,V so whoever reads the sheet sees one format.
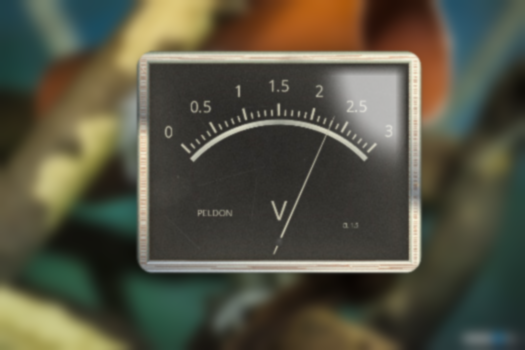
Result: 2.3,V
